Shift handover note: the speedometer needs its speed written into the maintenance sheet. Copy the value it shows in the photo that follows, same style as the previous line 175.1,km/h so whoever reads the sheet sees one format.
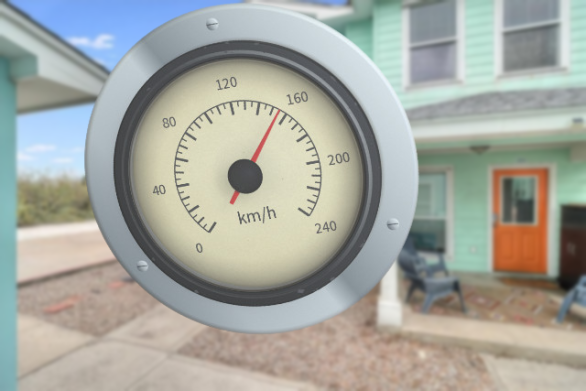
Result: 155,km/h
